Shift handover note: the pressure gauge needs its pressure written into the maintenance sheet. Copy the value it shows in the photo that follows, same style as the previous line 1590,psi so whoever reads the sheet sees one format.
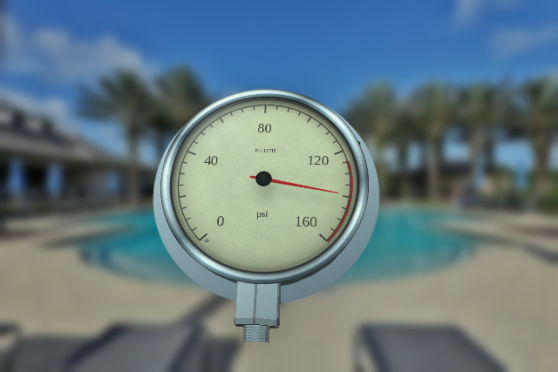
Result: 140,psi
